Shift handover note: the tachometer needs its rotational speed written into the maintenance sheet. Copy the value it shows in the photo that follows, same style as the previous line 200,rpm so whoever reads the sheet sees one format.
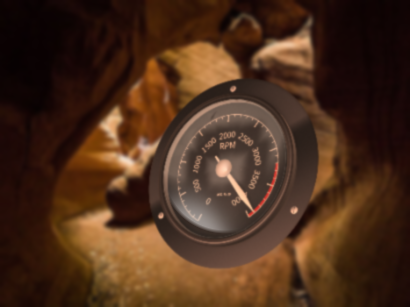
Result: 3900,rpm
